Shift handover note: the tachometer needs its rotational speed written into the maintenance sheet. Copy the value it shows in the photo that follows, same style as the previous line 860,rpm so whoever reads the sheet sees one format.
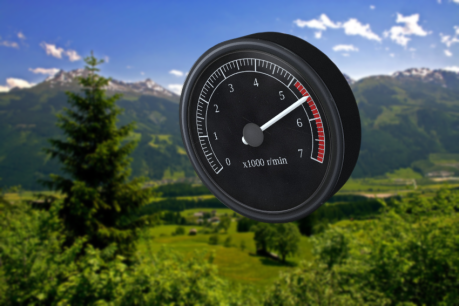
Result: 5500,rpm
